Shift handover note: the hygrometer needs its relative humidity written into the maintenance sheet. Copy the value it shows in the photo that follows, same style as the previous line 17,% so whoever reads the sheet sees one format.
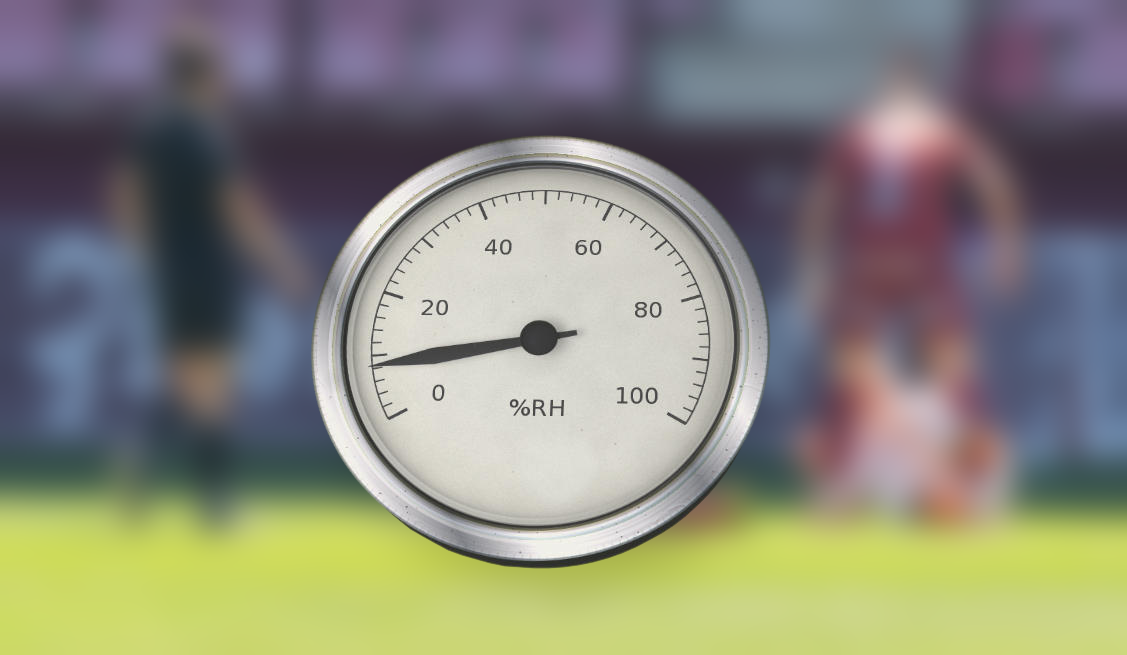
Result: 8,%
